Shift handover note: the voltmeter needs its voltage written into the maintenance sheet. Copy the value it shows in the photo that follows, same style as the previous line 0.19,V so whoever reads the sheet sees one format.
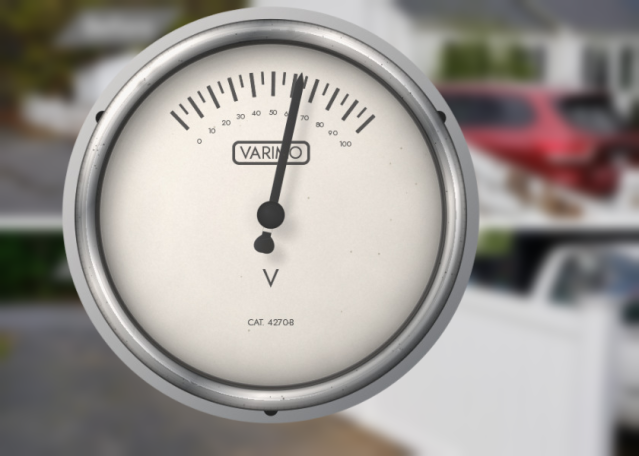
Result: 62.5,V
